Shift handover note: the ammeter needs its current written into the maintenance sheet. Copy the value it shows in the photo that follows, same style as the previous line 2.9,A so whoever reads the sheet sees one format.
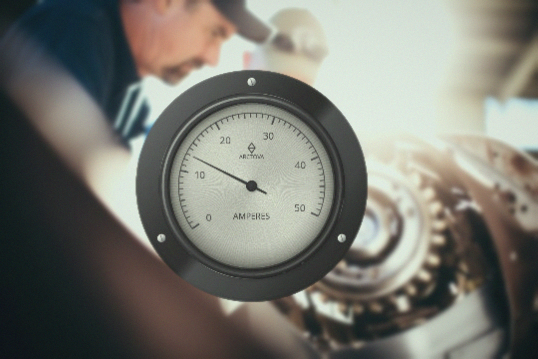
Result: 13,A
